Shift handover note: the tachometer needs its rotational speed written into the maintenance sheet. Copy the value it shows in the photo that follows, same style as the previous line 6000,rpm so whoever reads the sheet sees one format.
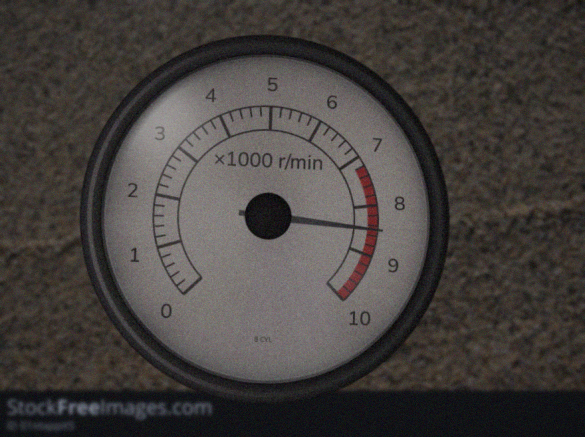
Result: 8500,rpm
